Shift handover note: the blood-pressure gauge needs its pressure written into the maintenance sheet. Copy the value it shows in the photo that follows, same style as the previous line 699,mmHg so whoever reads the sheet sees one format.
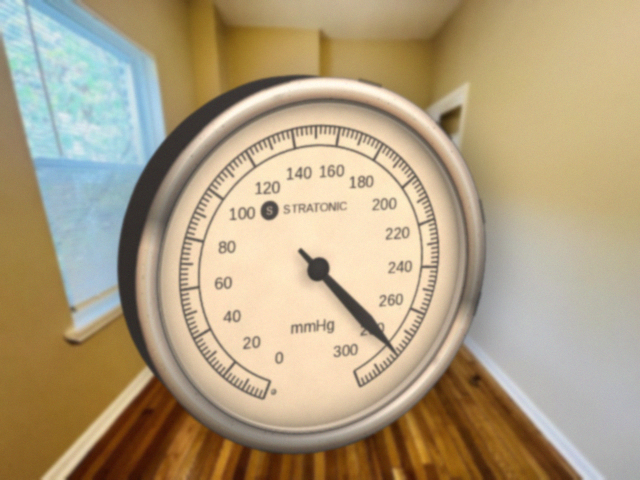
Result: 280,mmHg
